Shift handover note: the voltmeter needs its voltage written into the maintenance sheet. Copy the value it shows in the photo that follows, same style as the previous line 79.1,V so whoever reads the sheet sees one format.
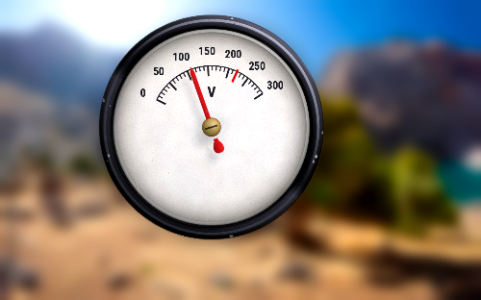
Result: 110,V
